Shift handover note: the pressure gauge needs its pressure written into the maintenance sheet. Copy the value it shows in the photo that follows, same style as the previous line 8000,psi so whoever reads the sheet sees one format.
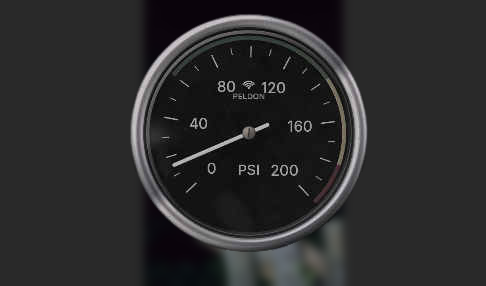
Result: 15,psi
